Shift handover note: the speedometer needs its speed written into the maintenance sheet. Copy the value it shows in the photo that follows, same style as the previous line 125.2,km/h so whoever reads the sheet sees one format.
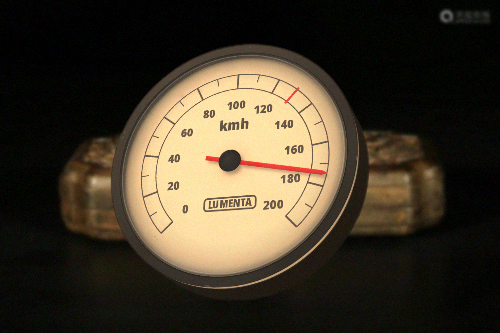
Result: 175,km/h
